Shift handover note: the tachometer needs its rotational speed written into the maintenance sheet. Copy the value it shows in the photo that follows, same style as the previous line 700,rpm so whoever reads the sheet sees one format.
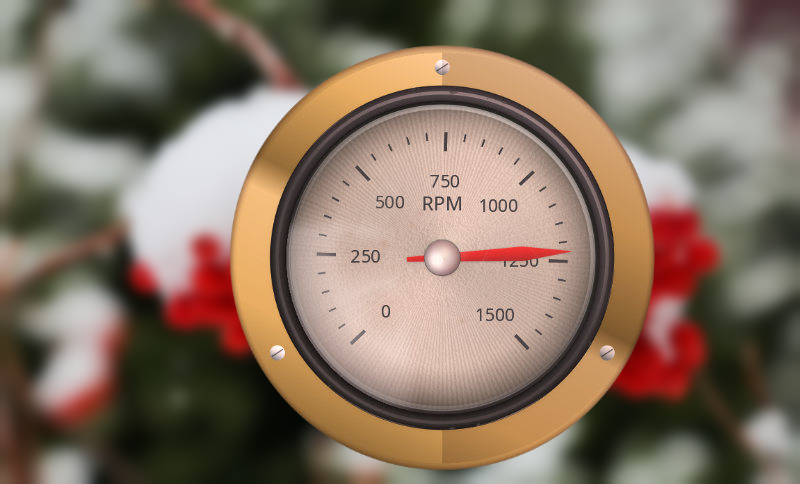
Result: 1225,rpm
